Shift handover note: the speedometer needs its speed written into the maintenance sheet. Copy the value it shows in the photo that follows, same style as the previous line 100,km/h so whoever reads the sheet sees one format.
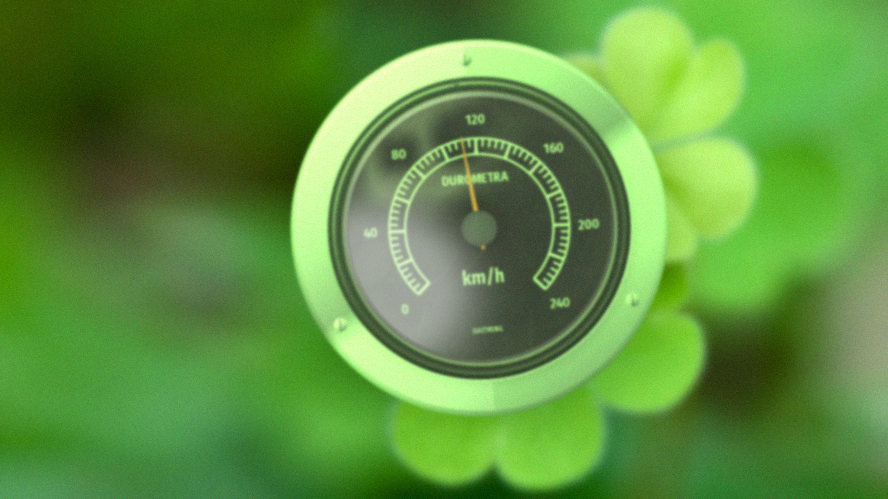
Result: 112,km/h
